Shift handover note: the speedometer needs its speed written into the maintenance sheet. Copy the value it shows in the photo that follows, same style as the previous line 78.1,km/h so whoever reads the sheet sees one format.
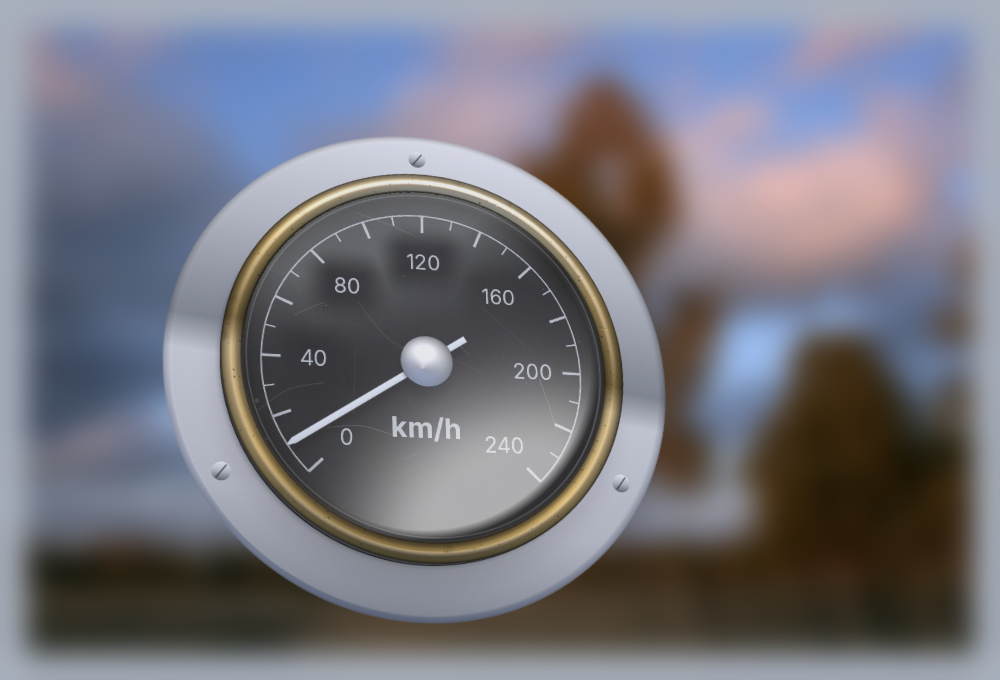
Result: 10,km/h
